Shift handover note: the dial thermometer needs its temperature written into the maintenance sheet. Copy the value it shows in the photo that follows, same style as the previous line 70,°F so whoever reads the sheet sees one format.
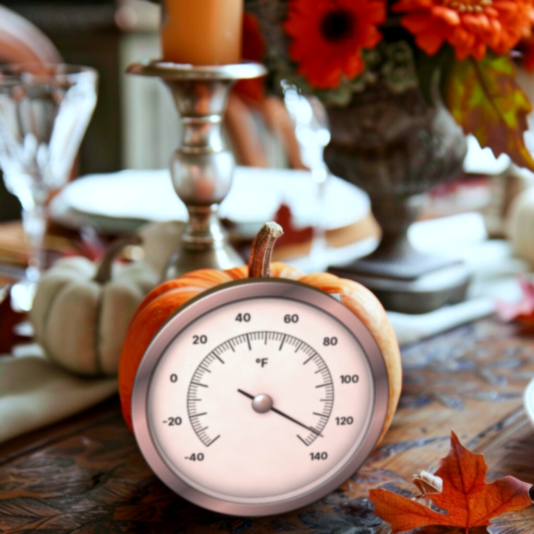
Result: 130,°F
